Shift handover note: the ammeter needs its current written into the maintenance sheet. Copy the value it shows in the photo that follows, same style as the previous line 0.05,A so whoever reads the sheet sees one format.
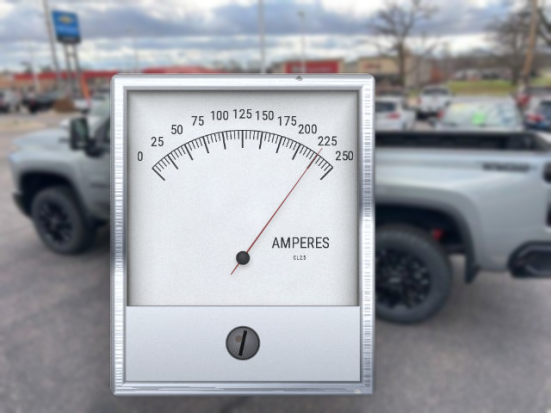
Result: 225,A
